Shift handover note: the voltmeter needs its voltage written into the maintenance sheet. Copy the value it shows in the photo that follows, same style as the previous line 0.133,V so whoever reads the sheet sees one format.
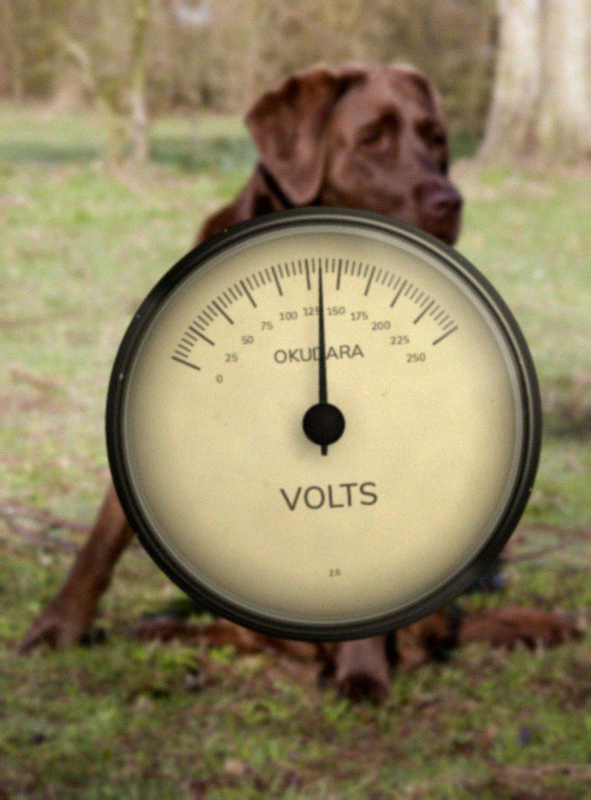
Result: 135,V
